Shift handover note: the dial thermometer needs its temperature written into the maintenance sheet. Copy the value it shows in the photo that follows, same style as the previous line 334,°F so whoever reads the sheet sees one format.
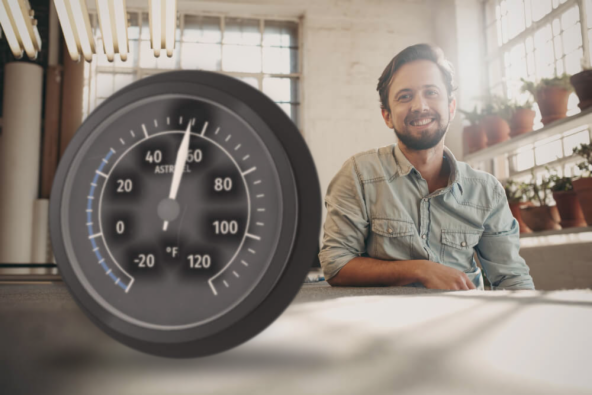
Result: 56,°F
